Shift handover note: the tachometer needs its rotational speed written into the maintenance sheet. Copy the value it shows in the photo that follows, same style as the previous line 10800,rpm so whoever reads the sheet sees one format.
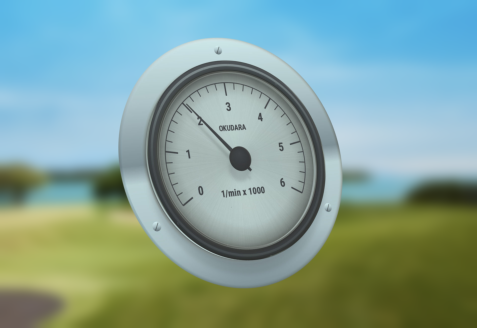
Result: 2000,rpm
